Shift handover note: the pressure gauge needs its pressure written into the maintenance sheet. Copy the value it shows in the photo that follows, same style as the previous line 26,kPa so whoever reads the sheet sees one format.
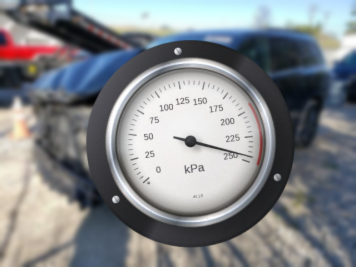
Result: 245,kPa
